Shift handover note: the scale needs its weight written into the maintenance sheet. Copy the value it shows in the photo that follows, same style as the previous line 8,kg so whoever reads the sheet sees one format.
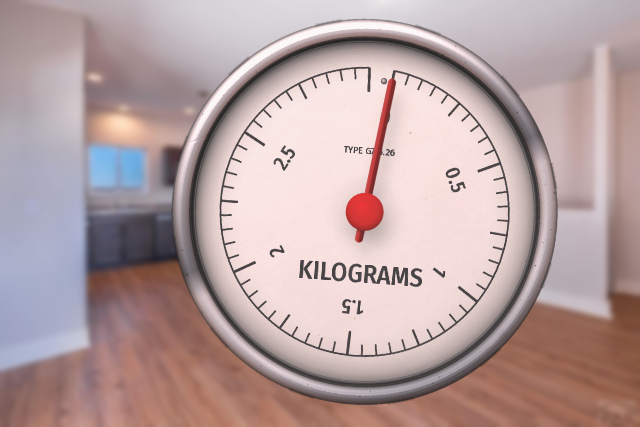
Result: 0,kg
